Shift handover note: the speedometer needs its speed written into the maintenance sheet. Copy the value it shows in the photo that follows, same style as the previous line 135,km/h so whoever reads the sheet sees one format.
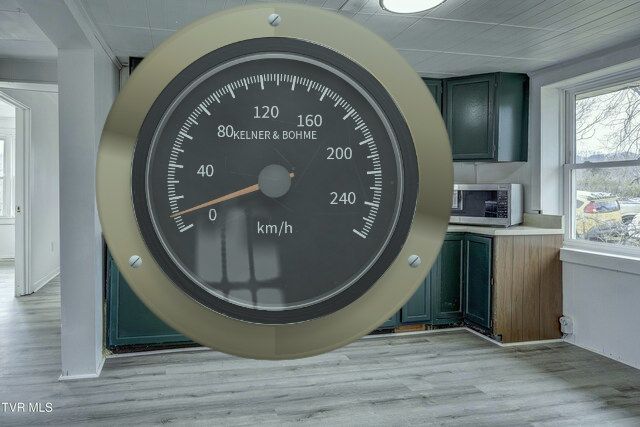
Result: 10,km/h
